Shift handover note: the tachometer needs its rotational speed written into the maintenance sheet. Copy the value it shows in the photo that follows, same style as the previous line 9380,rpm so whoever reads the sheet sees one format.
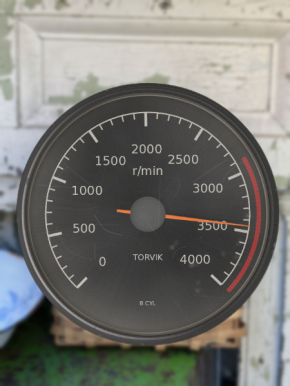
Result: 3450,rpm
